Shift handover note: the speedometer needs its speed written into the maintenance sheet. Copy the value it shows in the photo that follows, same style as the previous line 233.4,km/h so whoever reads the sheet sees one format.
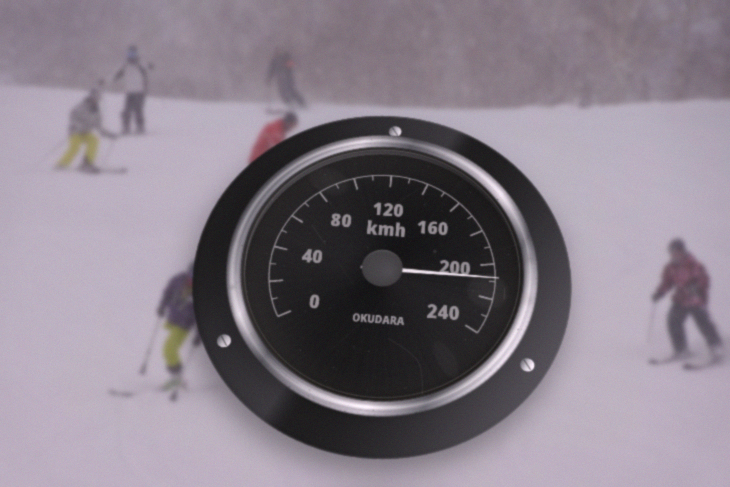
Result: 210,km/h
